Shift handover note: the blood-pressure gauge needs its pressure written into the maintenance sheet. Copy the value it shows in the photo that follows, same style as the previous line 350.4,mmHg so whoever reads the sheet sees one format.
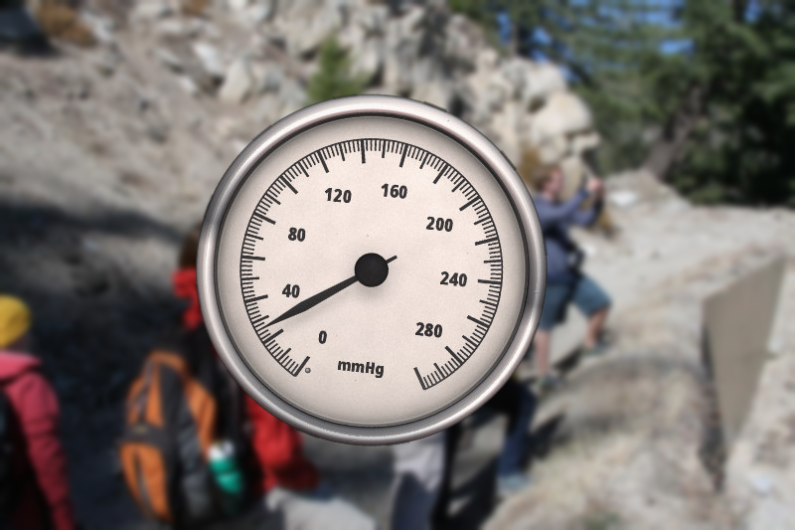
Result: 26,mmHg
